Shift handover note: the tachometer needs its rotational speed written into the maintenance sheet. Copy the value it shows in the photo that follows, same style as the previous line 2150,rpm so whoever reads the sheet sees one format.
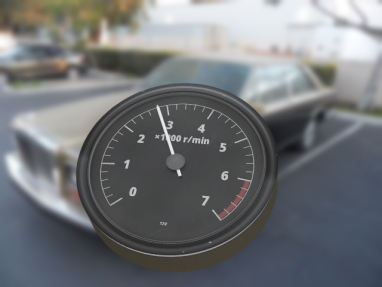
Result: 2800,rpm
